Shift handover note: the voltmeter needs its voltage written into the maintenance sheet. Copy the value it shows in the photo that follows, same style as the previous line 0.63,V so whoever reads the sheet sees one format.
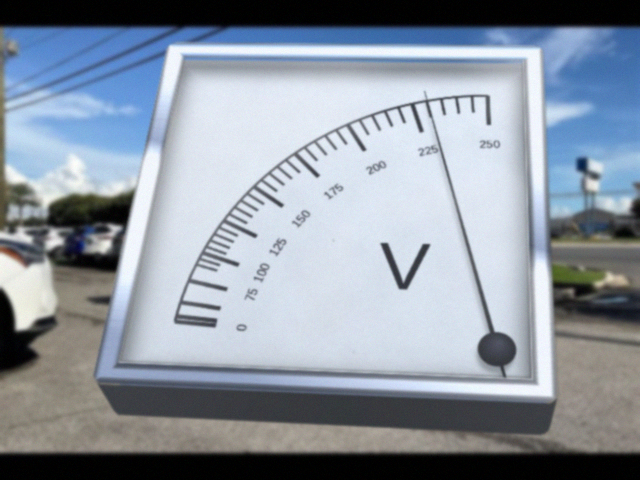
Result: 230,V
